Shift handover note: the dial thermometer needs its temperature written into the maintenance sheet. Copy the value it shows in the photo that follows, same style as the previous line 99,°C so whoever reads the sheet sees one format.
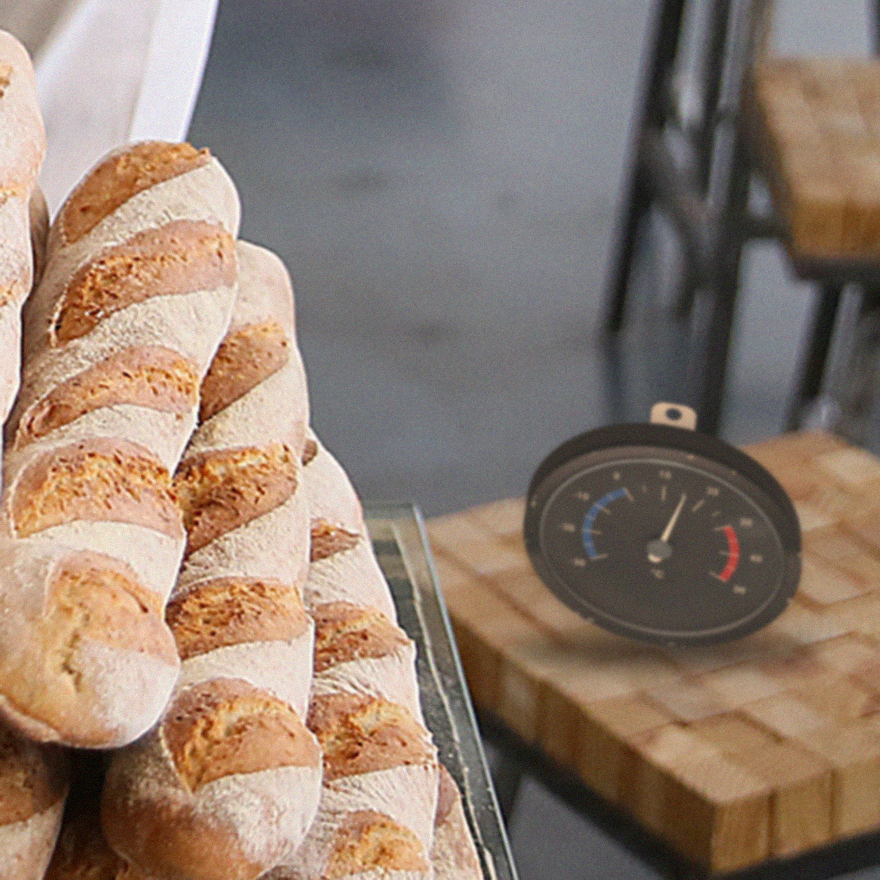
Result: 15,°C
